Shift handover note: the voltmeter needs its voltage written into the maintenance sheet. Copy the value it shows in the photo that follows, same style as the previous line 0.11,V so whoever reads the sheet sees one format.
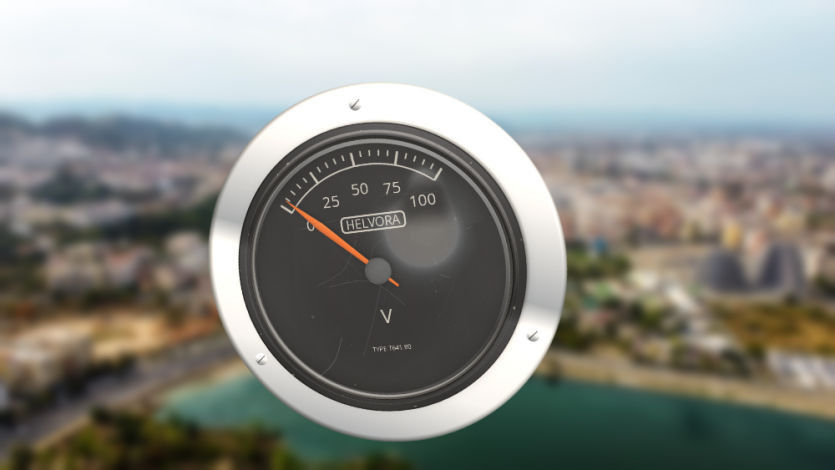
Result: 5,V
